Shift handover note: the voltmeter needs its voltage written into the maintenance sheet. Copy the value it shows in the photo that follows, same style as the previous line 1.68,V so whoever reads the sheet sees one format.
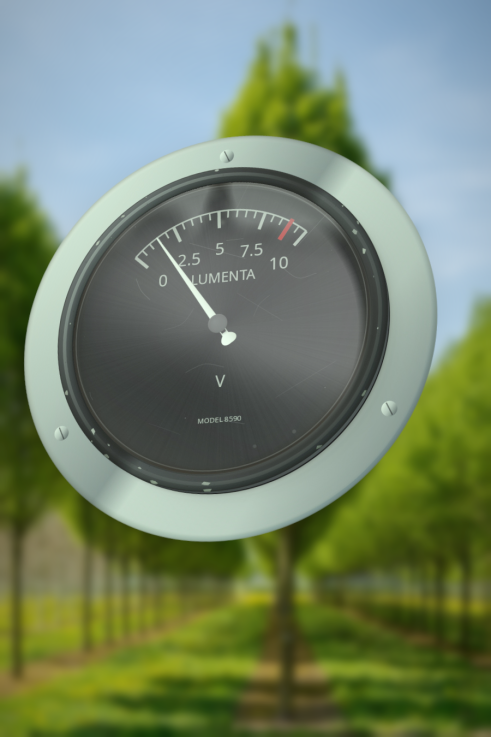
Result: 1.5,V
